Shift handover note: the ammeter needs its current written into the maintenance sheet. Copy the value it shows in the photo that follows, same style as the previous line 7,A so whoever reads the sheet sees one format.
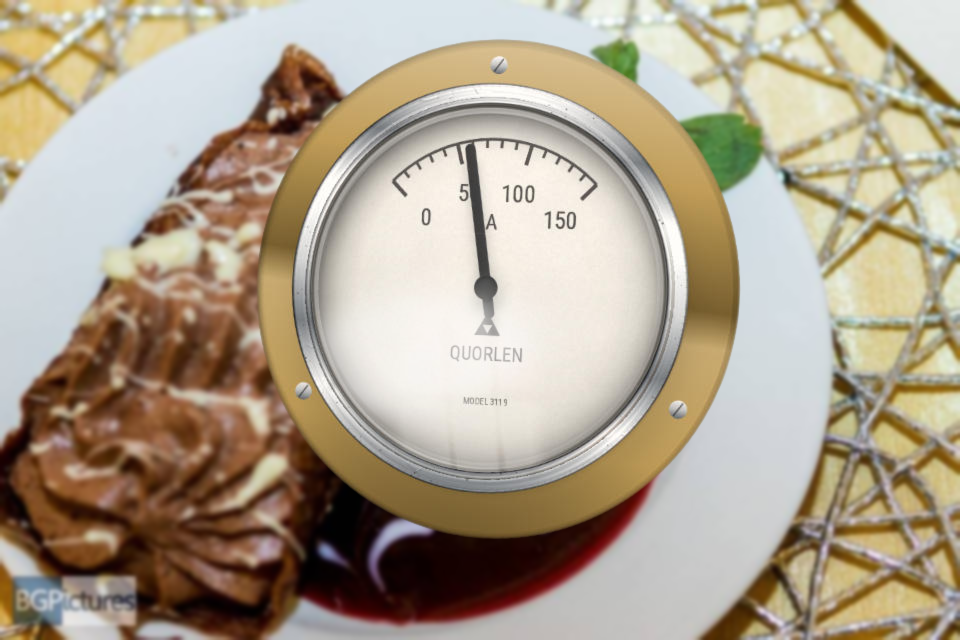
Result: 60,A
